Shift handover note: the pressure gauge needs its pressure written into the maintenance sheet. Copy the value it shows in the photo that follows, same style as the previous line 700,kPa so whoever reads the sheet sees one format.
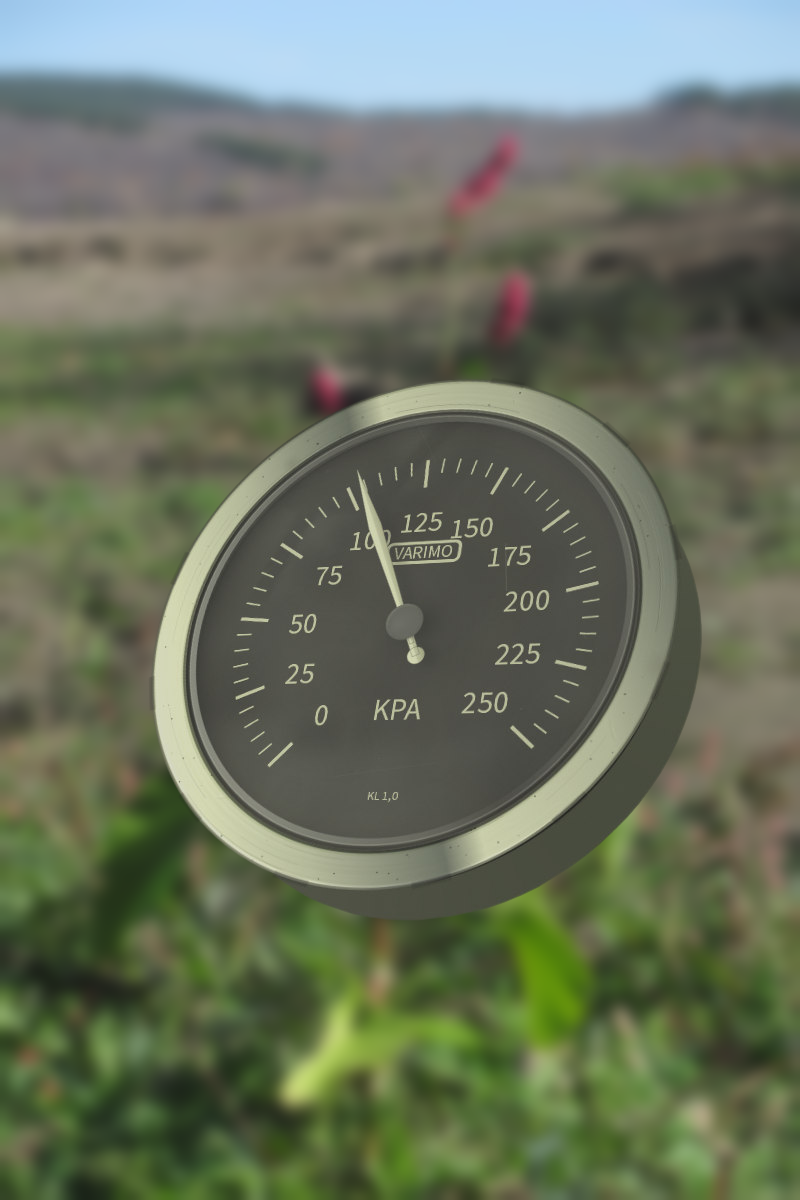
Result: 105,kPa
